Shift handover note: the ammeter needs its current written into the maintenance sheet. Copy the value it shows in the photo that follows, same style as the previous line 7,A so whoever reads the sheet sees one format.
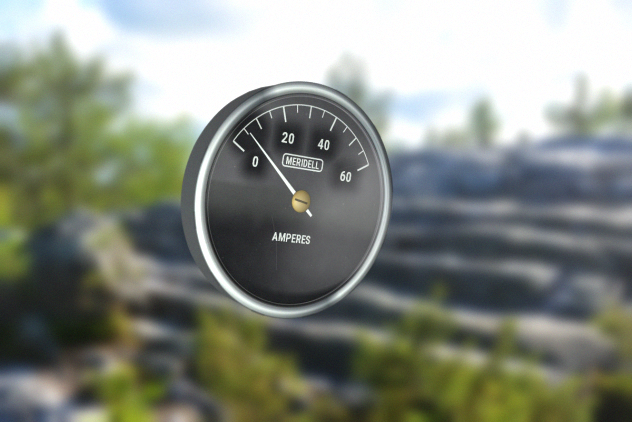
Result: 5,A
